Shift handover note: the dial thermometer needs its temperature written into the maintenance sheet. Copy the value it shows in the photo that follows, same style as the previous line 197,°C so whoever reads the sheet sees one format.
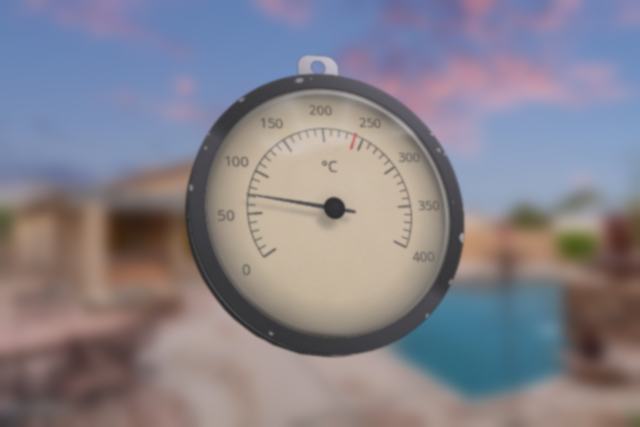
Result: 70,°C
